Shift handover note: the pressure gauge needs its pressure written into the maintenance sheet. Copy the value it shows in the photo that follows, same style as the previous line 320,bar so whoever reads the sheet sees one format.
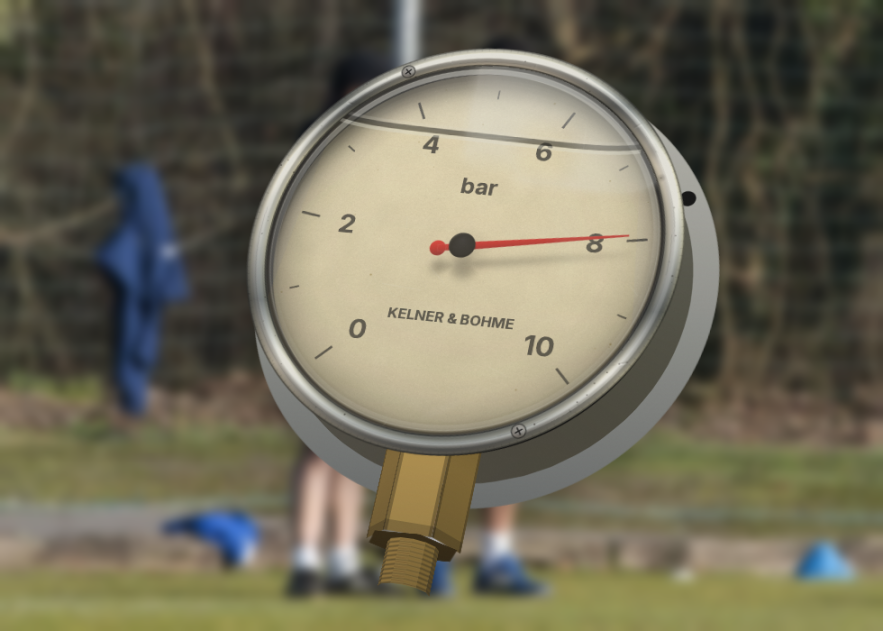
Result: 8,bar
